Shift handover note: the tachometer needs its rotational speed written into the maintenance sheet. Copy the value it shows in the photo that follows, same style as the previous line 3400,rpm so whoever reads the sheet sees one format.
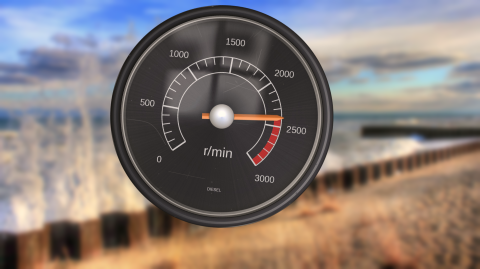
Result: 2400,rpm
